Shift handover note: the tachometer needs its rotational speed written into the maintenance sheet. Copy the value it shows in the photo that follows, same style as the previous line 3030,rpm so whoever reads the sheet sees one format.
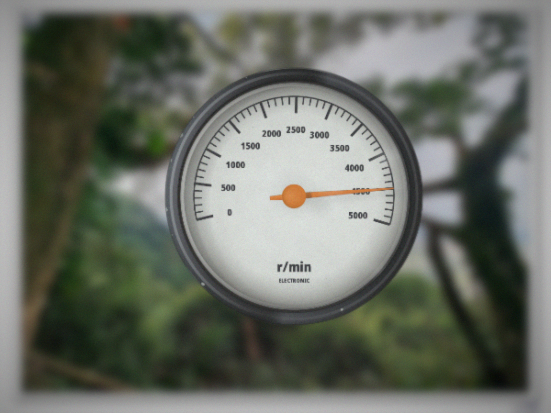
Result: 4500,rpm
